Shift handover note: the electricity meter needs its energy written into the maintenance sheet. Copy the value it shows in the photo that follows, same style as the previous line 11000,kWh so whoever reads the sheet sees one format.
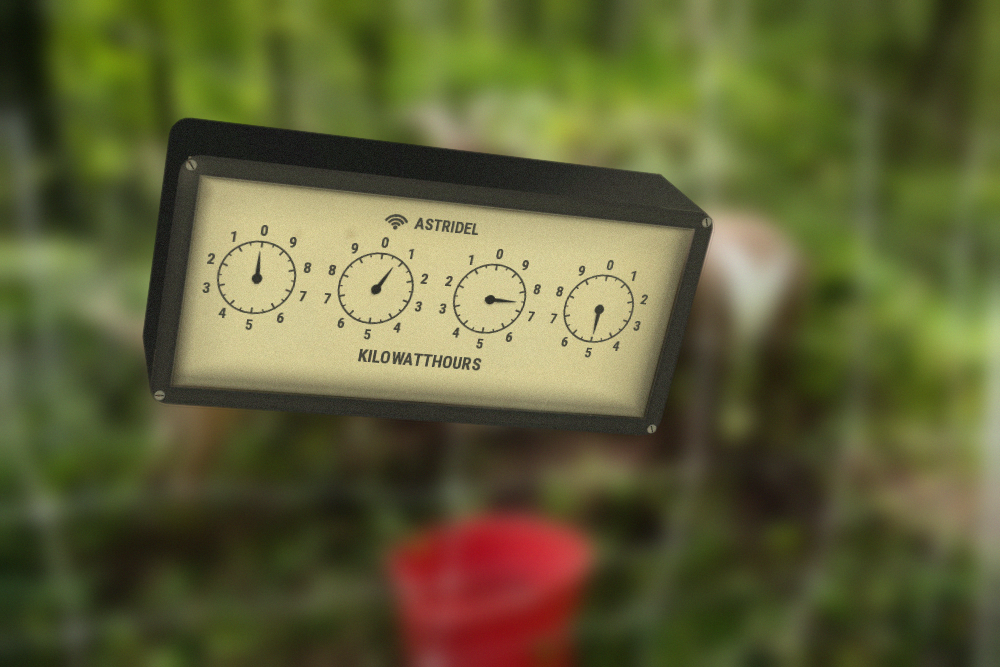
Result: 75,kWh
